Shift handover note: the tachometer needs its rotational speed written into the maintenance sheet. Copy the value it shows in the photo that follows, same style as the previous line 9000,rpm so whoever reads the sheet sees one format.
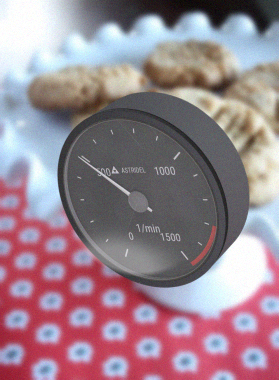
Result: 500,rpm
